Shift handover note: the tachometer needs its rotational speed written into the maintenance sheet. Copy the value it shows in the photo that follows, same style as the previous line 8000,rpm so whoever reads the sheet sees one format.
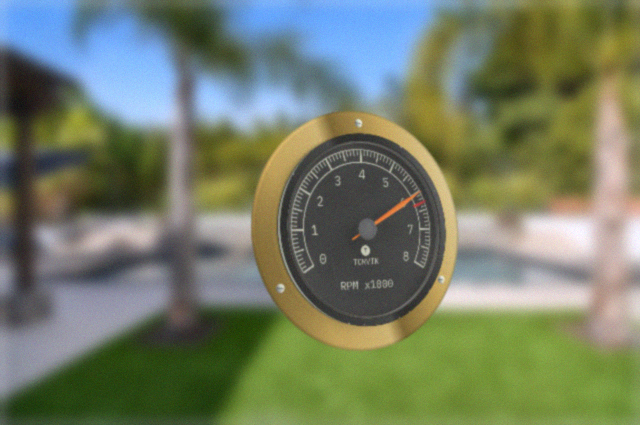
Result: 6000,rpm
